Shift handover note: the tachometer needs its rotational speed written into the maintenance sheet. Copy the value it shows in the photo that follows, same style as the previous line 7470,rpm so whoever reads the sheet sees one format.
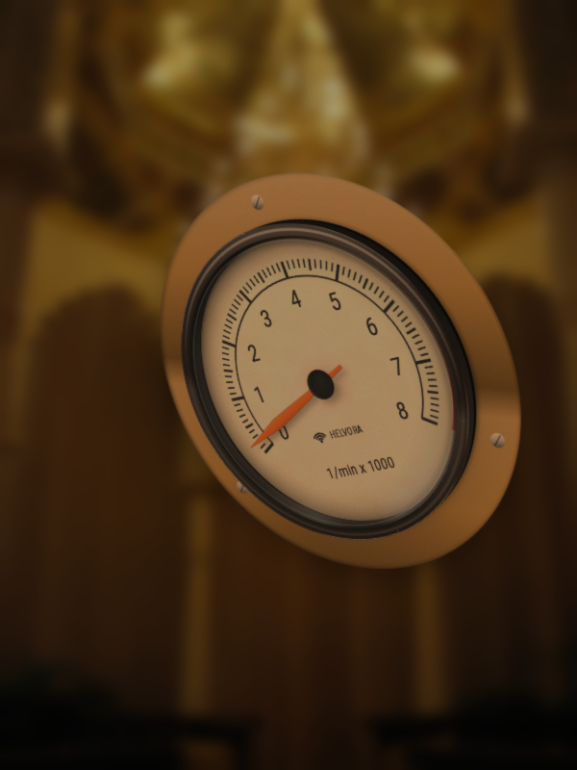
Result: 200,rpm
